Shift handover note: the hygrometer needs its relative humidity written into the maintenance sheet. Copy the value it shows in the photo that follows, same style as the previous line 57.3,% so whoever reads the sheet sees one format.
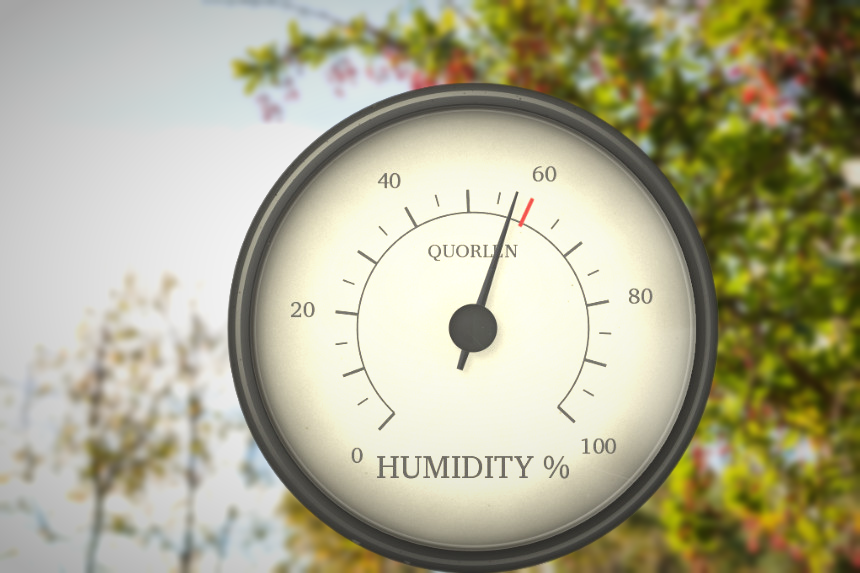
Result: 57.5,%
